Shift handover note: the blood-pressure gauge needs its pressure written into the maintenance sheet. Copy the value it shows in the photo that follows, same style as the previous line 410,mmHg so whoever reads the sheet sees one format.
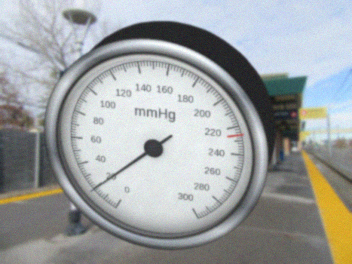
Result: 20,mmHg
